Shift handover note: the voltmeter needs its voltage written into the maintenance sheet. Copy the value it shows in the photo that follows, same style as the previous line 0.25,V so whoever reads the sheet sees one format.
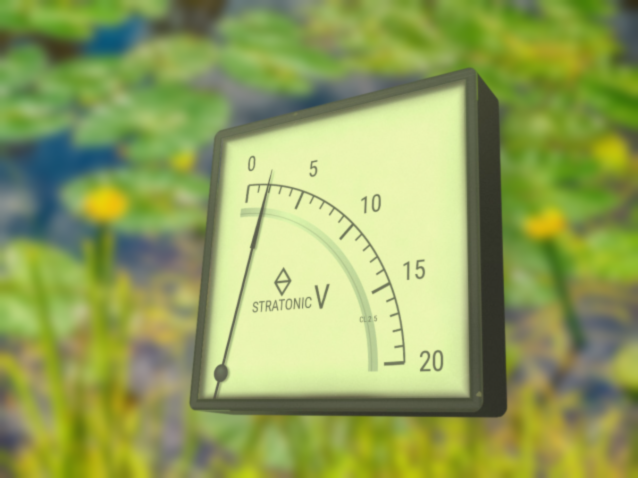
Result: 2,V
